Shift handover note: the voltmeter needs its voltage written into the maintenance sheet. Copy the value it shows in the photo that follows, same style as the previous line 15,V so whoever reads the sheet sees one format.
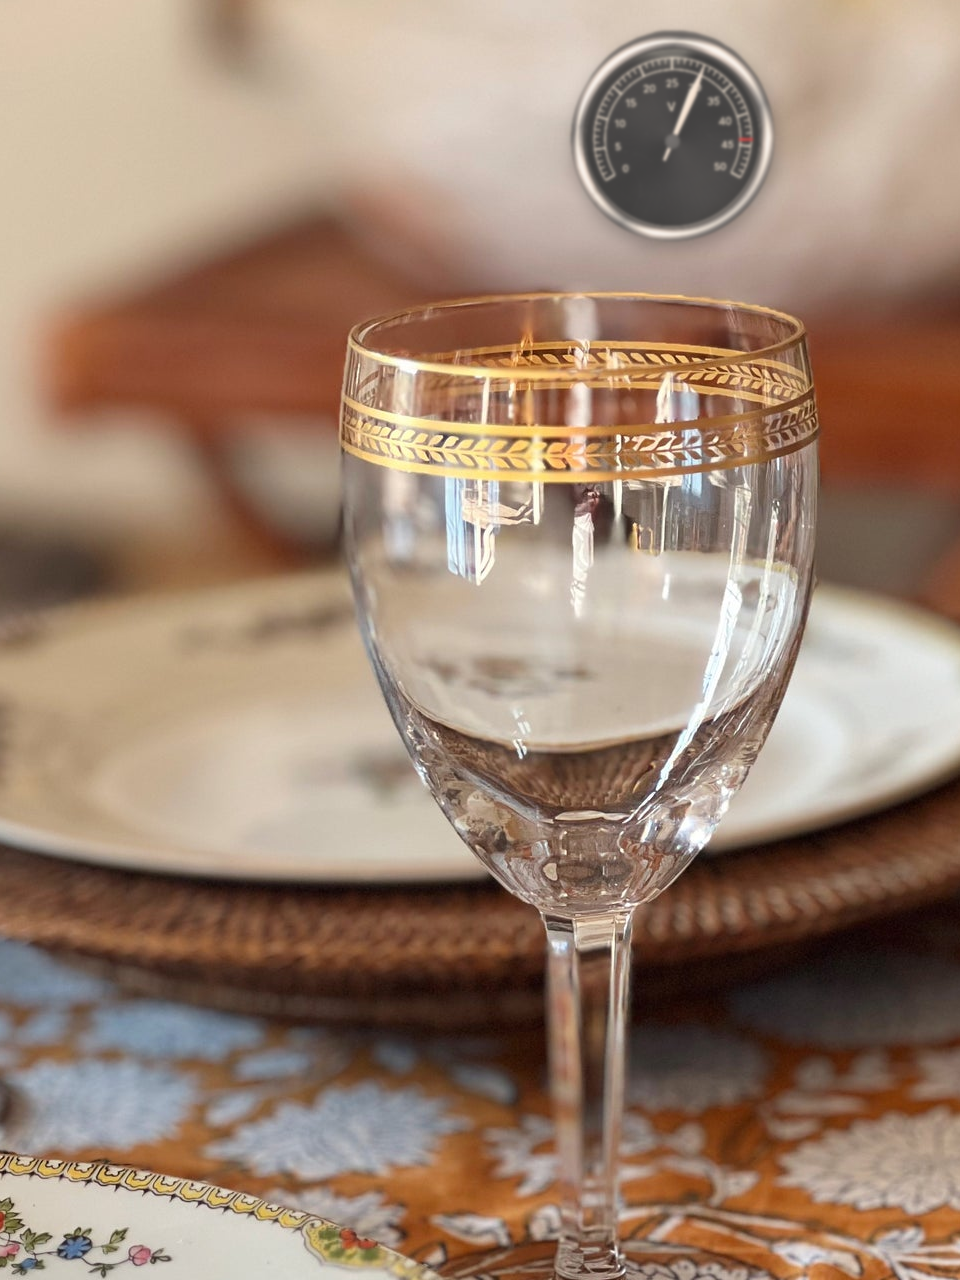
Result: 30,V
